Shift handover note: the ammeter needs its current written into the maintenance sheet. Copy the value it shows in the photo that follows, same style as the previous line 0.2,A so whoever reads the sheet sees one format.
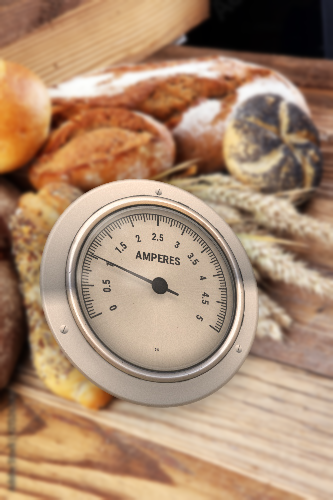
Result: 1,A
